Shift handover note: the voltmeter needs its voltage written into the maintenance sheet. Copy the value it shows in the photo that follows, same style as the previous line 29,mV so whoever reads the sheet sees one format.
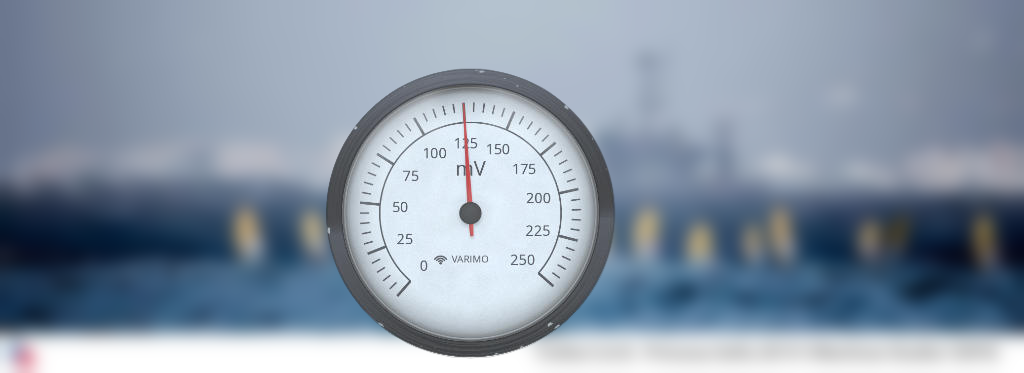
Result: 125,mV
